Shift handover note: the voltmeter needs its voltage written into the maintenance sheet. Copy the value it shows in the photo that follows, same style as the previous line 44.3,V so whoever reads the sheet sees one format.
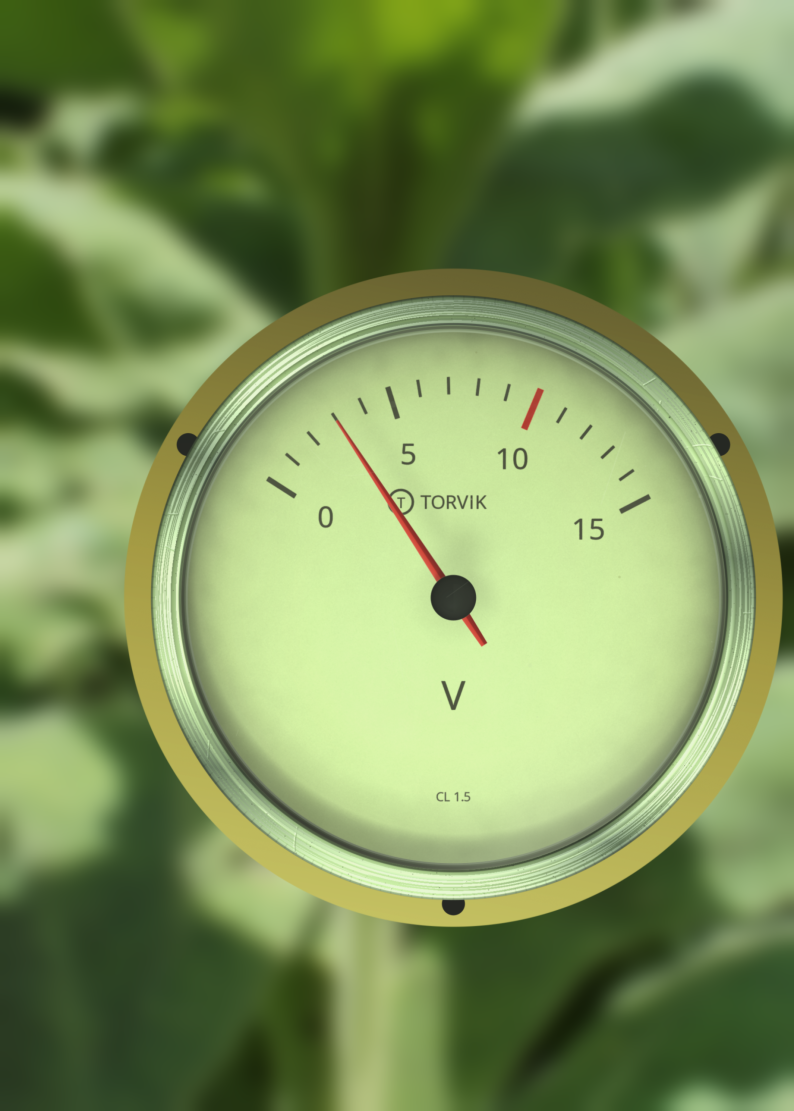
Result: 3,V
